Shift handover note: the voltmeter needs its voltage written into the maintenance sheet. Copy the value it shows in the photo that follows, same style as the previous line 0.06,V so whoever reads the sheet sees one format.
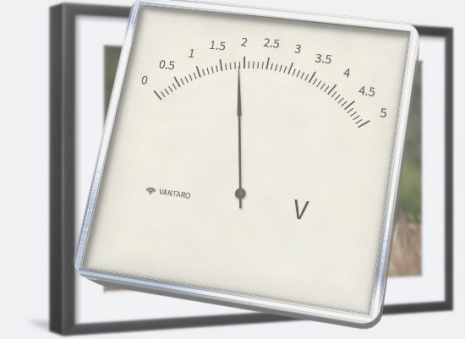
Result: 1.9,V
